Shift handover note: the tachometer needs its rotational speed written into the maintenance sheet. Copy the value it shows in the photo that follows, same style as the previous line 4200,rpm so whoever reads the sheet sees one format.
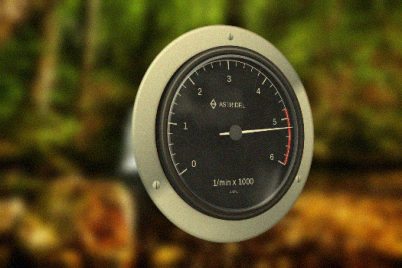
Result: 5200,rpm
